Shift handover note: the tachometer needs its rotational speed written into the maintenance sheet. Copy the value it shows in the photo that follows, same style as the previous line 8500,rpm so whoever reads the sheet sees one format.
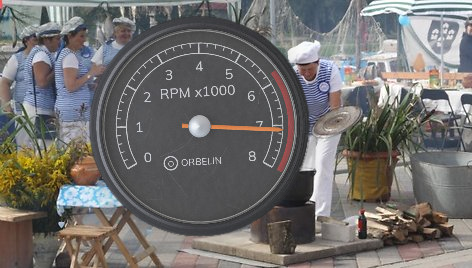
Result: 7100,rpm
